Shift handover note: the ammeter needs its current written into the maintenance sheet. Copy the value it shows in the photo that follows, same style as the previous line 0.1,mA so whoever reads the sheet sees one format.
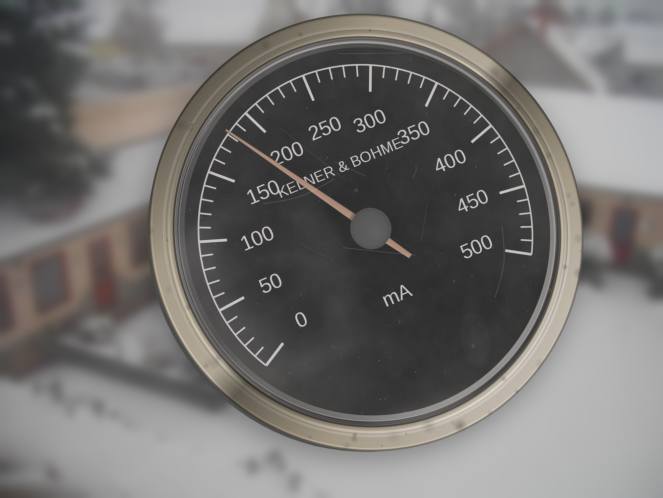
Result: 180,mA
